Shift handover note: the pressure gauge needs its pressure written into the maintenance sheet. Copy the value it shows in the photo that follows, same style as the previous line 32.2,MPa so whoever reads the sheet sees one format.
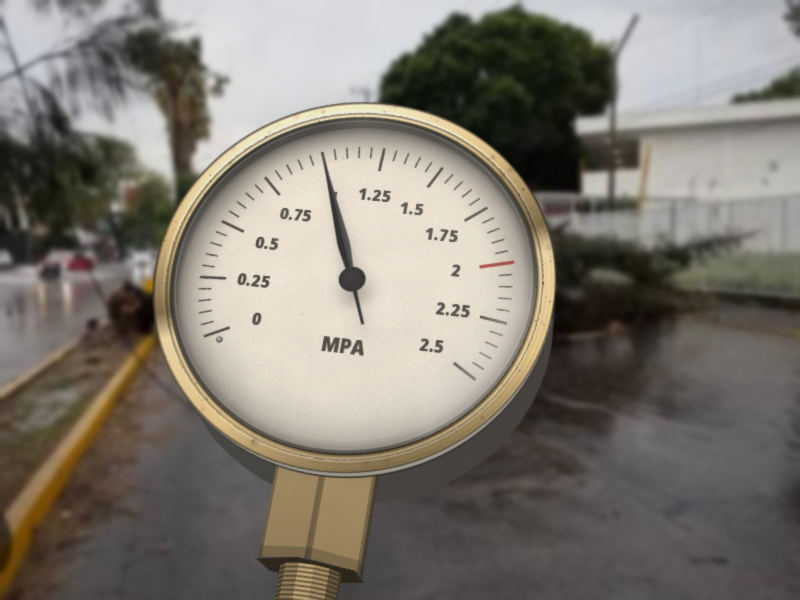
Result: 1,MPa
